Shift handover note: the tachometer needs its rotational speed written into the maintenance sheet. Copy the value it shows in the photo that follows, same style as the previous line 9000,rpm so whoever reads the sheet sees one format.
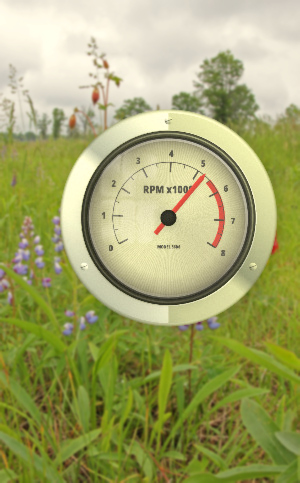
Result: 5250,rpm
